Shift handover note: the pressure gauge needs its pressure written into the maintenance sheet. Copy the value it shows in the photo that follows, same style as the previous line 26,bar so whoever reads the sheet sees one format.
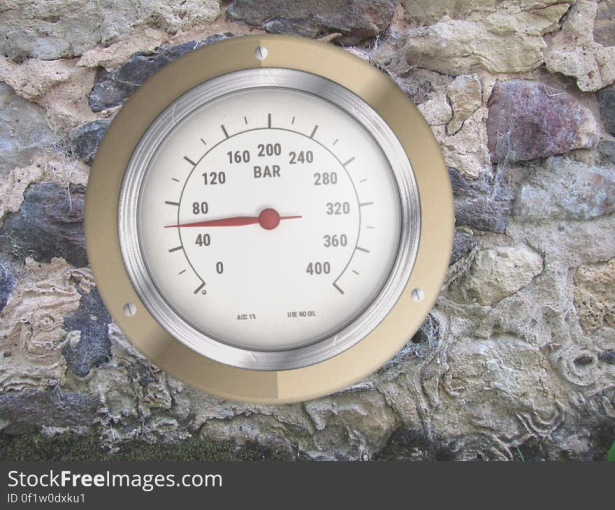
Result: 60,bar
